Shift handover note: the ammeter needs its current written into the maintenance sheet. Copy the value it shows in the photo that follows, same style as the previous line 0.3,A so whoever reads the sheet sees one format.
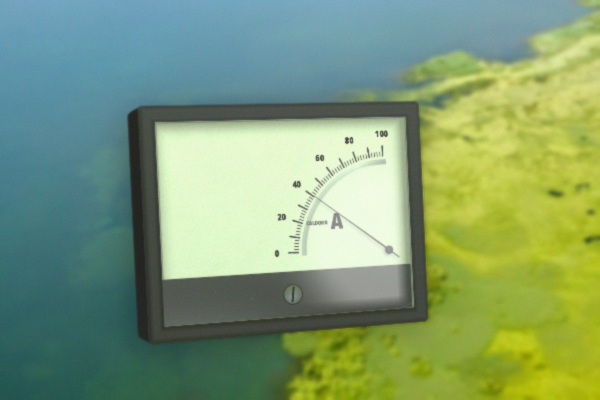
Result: 40,A
